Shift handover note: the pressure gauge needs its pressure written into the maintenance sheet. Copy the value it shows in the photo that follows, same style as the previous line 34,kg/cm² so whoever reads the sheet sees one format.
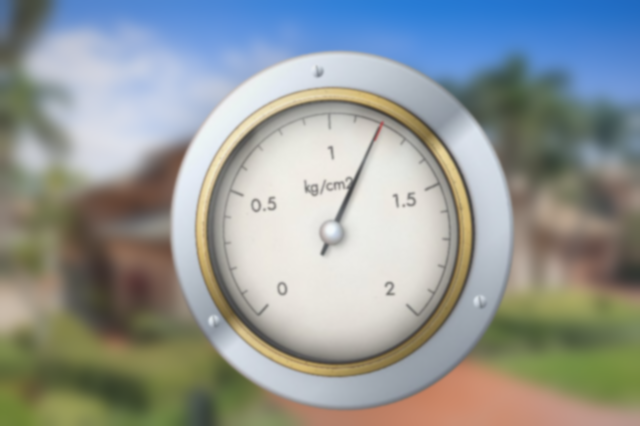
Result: 1.2,kg/cm²
